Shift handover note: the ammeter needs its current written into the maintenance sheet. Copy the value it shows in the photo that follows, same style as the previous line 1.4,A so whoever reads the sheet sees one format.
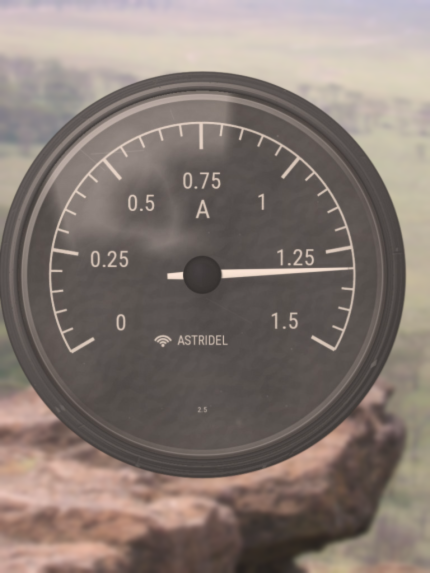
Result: 1.3,A
